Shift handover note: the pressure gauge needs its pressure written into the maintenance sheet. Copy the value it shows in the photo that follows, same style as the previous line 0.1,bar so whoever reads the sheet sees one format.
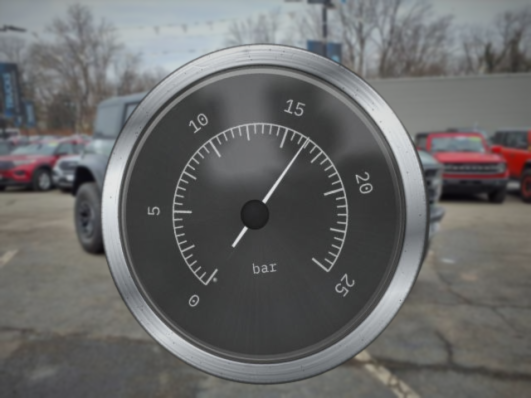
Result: 16.5,bar
